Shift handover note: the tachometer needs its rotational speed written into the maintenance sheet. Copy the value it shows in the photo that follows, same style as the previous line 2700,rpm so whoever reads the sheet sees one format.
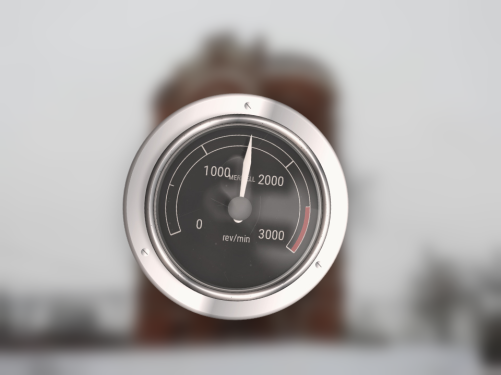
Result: 1500,rpm
